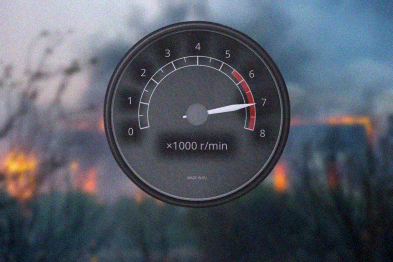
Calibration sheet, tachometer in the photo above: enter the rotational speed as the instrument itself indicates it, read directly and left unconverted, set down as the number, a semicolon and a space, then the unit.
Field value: 7000; rpm
